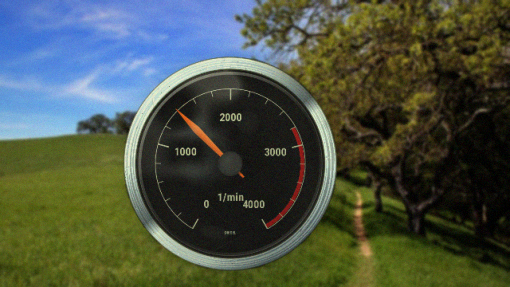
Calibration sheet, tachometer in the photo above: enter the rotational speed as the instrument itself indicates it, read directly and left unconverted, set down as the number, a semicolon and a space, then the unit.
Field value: 1400; rpm
